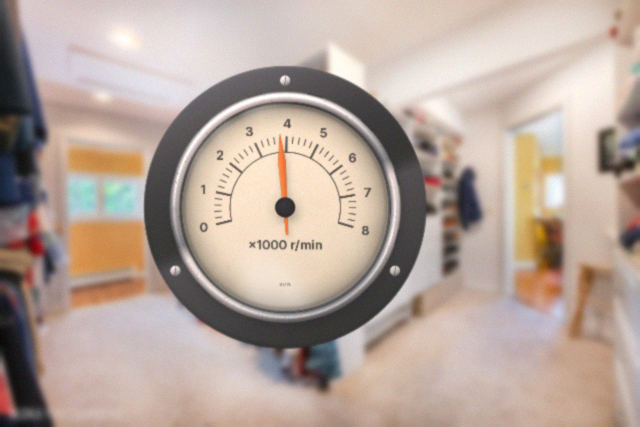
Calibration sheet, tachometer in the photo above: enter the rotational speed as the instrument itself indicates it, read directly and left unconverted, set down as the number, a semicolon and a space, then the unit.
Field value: 3800; rpm
